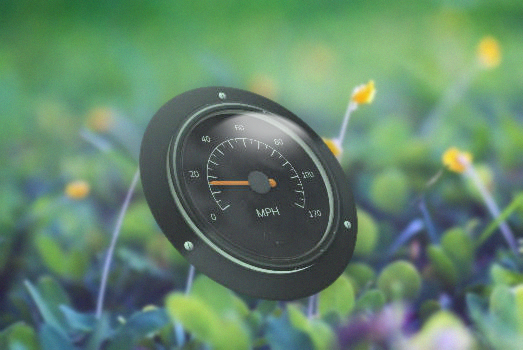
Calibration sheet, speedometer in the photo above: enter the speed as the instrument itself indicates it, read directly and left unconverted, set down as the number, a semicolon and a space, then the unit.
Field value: 15; mph
